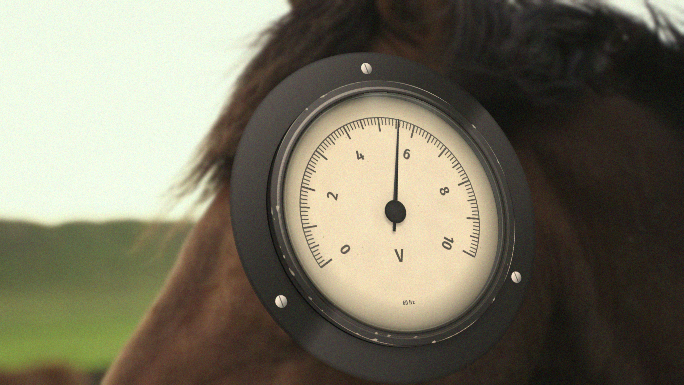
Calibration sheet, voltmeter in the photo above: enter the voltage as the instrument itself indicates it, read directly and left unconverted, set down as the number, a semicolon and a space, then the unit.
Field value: 5.5; V
